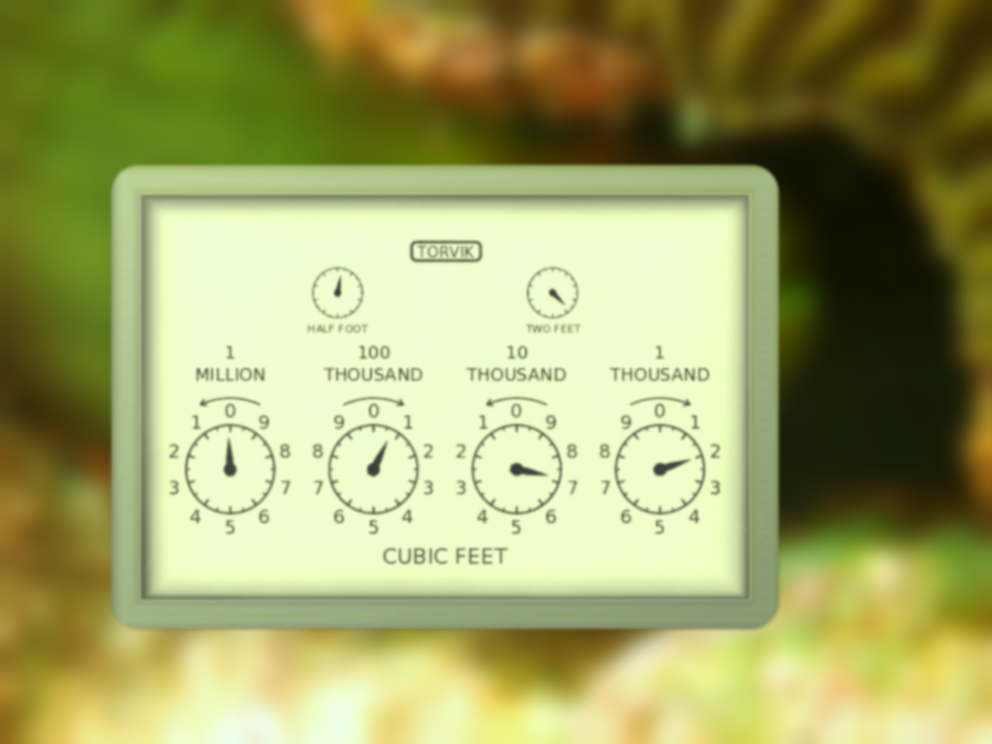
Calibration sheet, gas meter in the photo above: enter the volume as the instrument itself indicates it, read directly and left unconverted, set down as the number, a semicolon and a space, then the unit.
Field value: 7200; ft³
